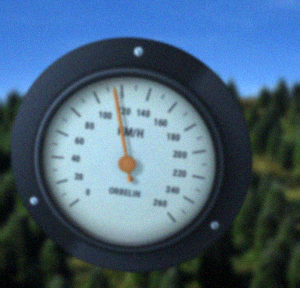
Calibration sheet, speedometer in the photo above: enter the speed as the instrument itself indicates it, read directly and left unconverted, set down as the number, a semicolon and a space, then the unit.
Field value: 115; km/h
